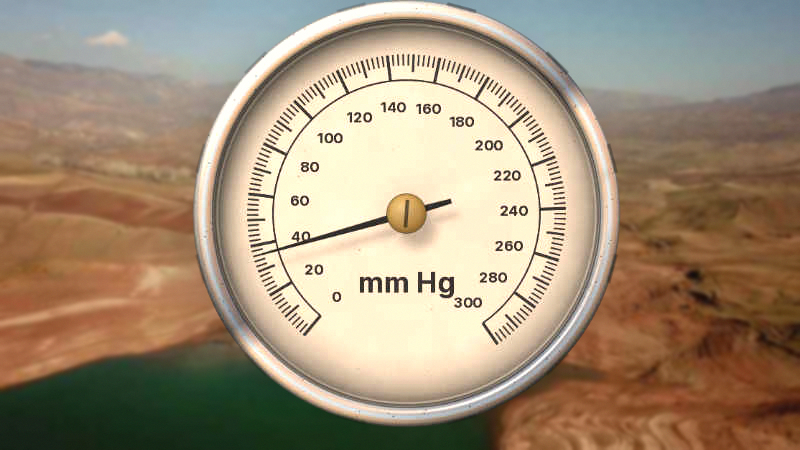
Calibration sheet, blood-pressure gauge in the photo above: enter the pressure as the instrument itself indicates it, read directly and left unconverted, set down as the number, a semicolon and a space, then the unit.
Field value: 36; mmHg
